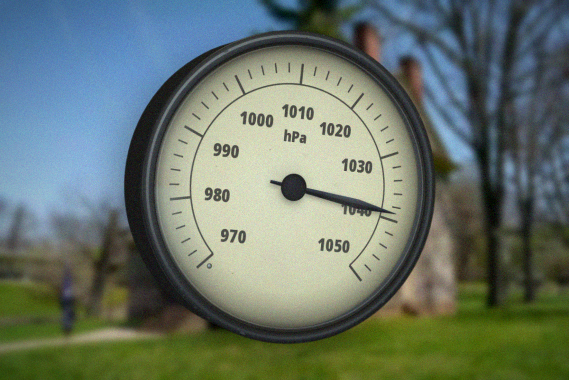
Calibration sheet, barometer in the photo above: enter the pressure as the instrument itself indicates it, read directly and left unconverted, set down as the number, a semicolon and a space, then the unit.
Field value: 1039; hPa
